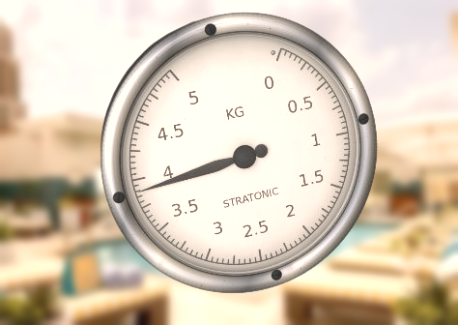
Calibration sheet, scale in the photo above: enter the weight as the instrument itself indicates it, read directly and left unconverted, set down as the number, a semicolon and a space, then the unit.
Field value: 3.9; kg
